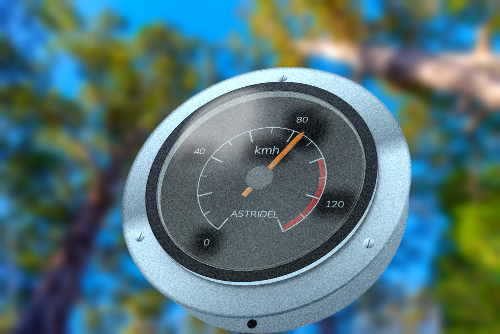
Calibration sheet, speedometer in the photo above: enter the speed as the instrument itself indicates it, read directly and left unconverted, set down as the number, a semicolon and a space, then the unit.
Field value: 85; km/h
